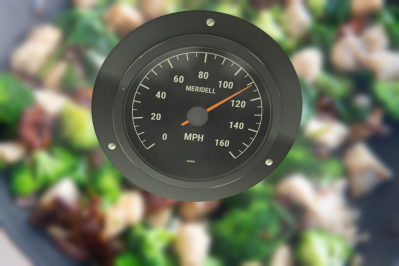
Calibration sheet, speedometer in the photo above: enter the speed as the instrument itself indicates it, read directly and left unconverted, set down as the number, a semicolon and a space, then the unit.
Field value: 110; mph
